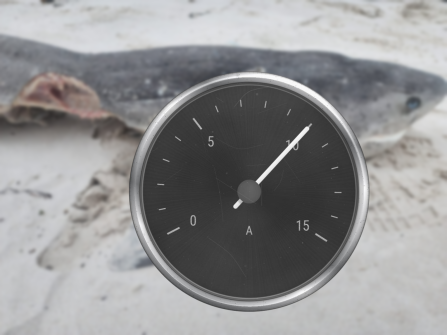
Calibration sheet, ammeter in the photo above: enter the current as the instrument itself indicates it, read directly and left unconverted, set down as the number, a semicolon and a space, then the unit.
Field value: 10; A
